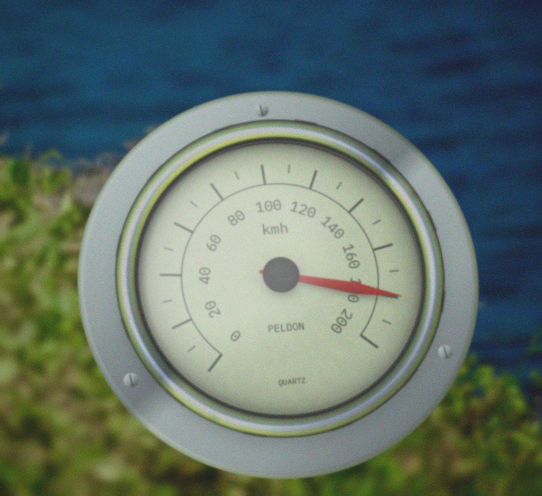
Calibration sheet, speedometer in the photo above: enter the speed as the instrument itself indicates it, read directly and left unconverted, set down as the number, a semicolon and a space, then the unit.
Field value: 180; km/h
